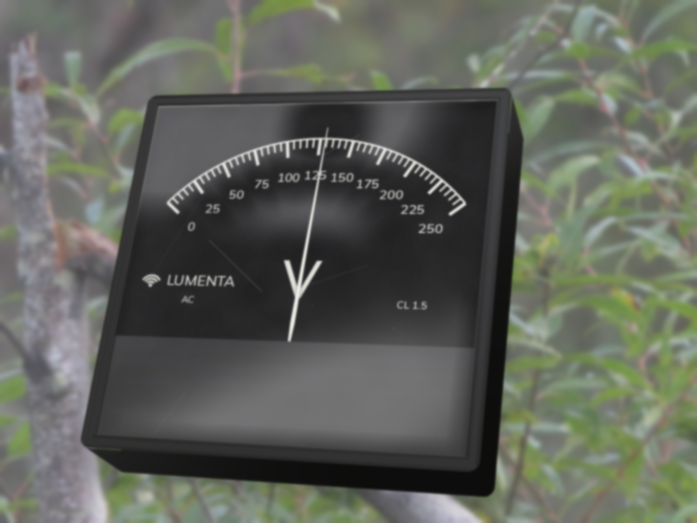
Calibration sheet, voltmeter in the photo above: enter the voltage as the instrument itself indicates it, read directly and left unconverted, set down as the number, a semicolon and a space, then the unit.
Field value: 130; V
